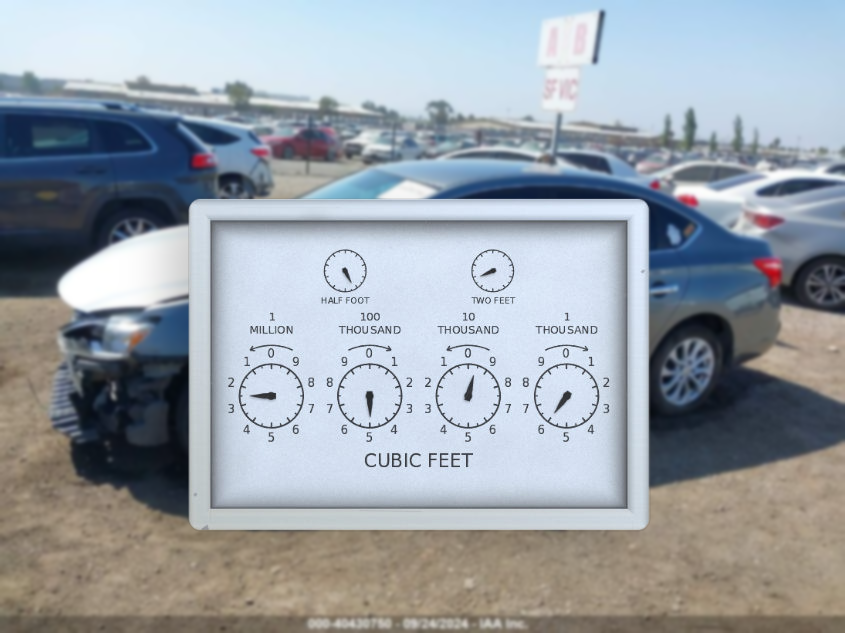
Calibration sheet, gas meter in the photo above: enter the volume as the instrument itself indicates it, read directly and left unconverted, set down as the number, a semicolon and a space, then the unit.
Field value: 249600; ft³
